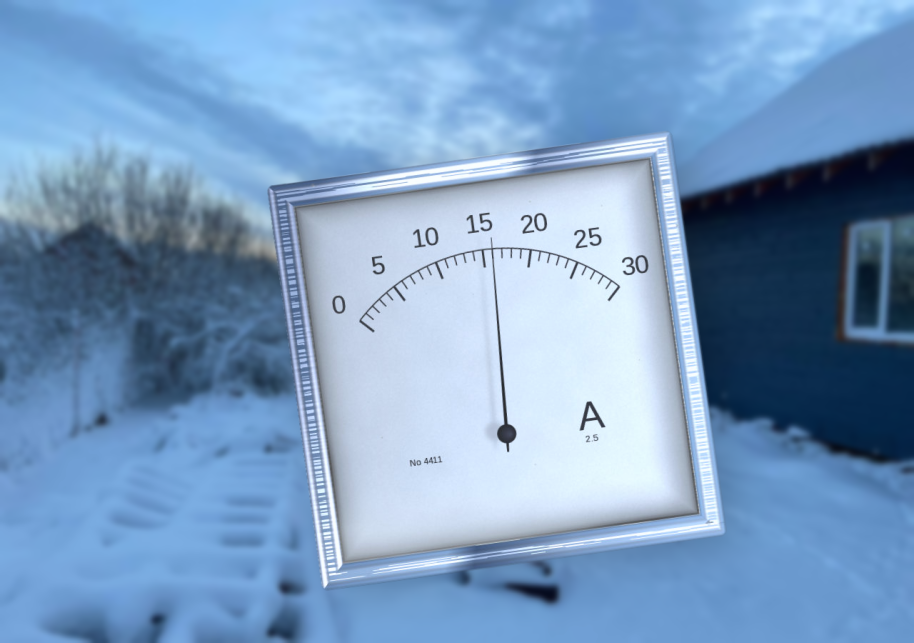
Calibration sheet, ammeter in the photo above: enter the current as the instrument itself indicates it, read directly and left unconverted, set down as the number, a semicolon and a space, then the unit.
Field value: 16; A
